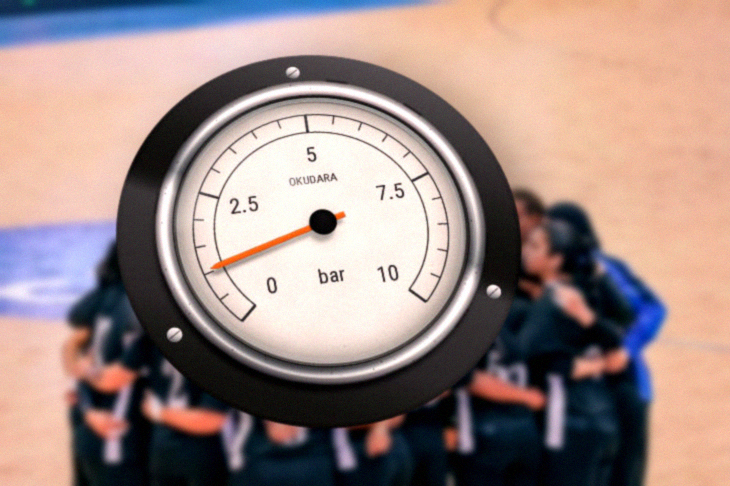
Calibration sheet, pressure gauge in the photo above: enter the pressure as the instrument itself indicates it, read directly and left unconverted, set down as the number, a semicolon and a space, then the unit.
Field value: 1; bar
